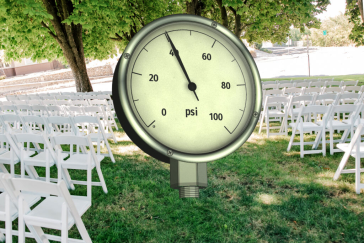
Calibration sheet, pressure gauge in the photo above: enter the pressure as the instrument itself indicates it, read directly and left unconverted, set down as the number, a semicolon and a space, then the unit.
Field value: 40; psi
